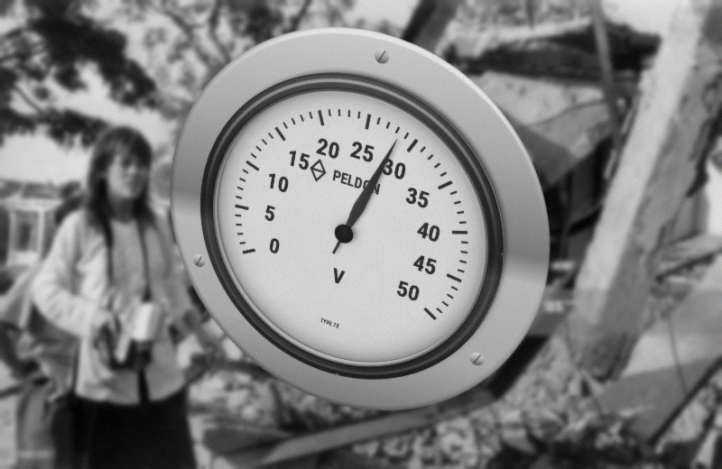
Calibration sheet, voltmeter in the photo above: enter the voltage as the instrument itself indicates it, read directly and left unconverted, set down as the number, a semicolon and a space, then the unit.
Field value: 28.5; V
